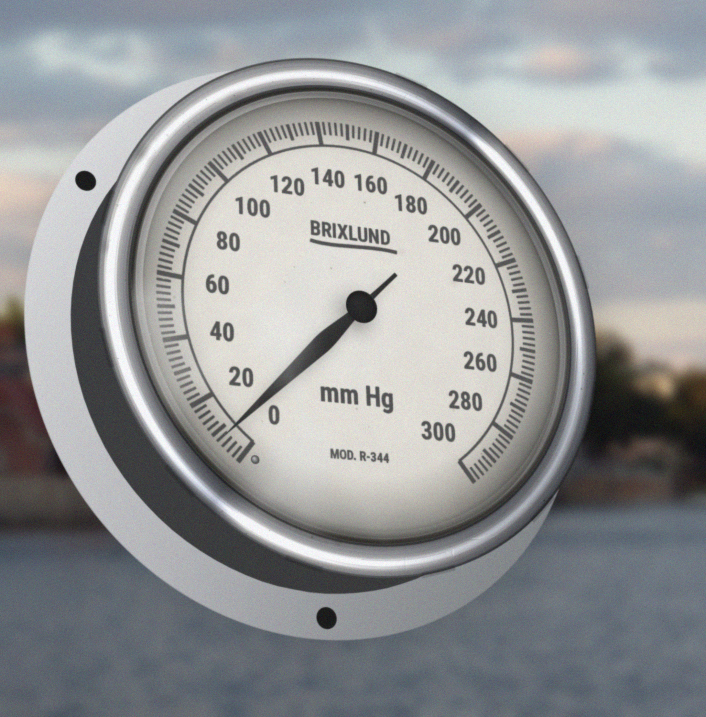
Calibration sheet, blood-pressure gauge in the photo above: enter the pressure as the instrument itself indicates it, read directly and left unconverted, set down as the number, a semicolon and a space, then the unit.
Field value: 8; mmHg
